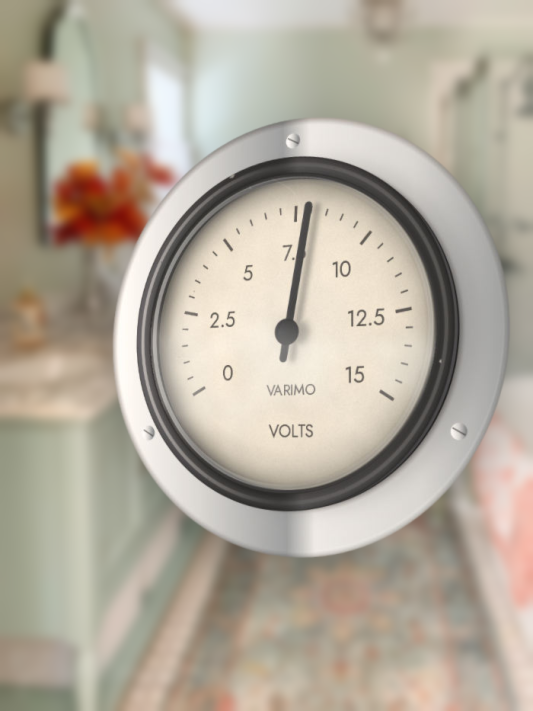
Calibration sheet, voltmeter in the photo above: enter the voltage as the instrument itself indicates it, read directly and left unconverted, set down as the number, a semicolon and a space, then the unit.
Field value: 8; V
